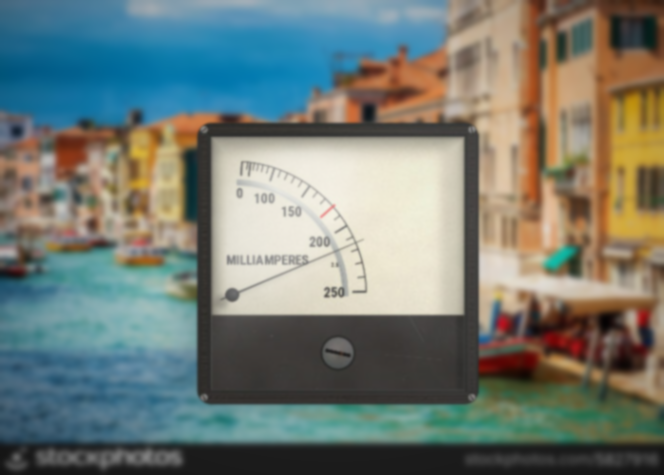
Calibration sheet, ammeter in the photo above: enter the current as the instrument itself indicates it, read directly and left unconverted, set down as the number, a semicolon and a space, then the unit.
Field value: 215; mA
